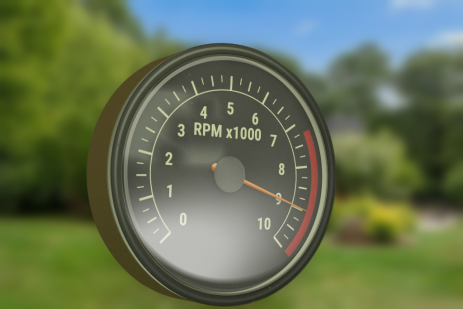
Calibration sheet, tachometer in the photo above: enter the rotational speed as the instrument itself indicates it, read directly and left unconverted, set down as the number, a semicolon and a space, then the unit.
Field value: 9000; rpm
